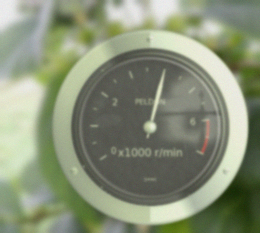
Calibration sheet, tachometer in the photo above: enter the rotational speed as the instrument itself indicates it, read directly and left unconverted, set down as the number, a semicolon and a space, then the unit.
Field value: 4000; rpm
